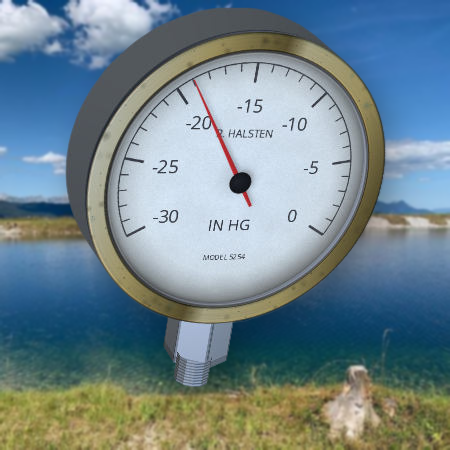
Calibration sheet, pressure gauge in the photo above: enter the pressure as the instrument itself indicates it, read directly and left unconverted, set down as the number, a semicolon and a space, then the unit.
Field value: -19; inHg
